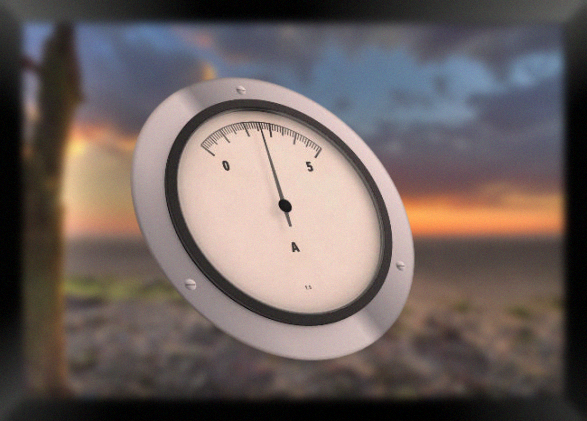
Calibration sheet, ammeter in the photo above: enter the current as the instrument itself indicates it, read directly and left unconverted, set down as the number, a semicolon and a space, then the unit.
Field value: 2.5; A
